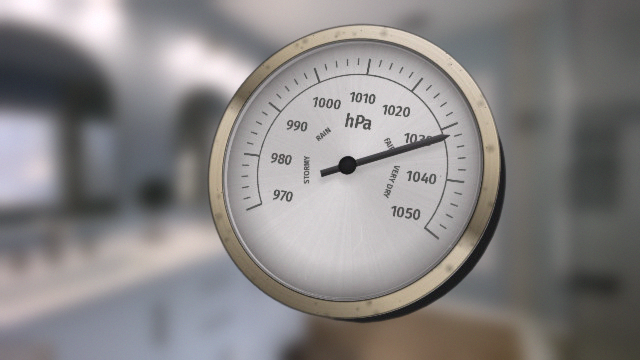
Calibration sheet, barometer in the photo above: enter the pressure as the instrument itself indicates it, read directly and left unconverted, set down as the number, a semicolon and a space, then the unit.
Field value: 1032; hPa
